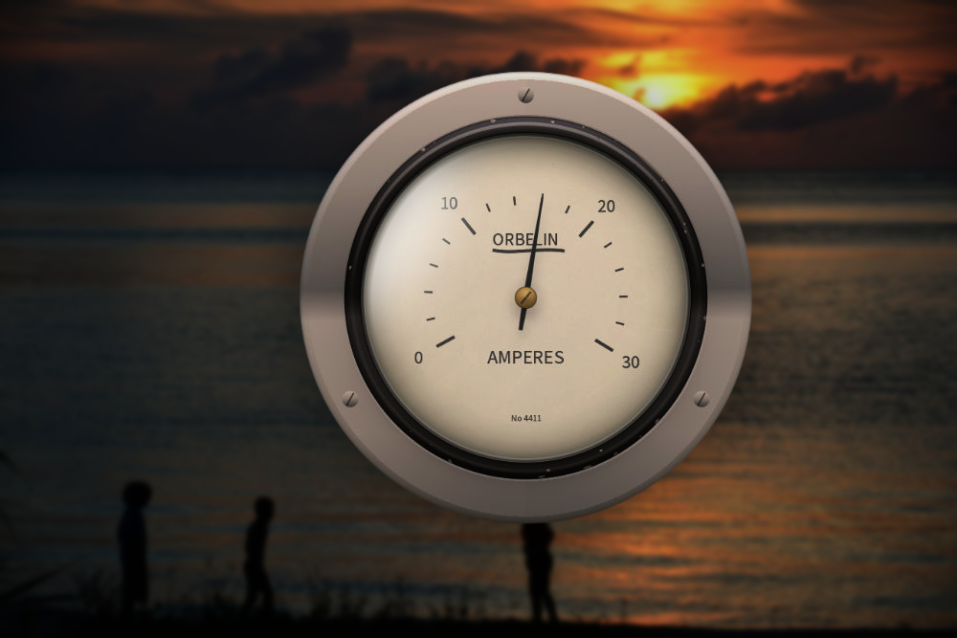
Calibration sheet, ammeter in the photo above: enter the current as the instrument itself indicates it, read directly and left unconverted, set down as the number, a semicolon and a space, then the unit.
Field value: 16; A
